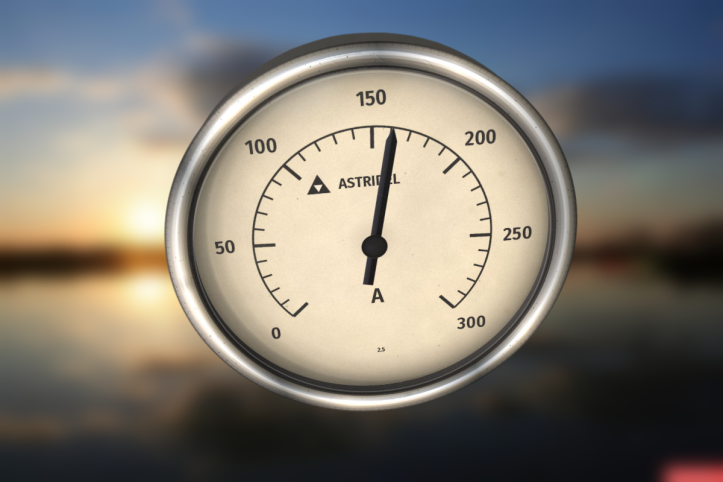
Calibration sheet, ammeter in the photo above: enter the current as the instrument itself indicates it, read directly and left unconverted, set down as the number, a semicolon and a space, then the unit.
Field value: 160; A
